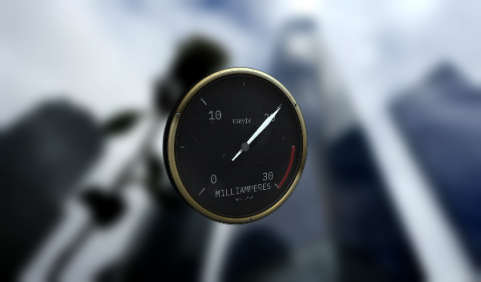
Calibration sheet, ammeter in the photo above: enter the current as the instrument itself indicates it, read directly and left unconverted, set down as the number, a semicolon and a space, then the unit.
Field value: 20; mA
